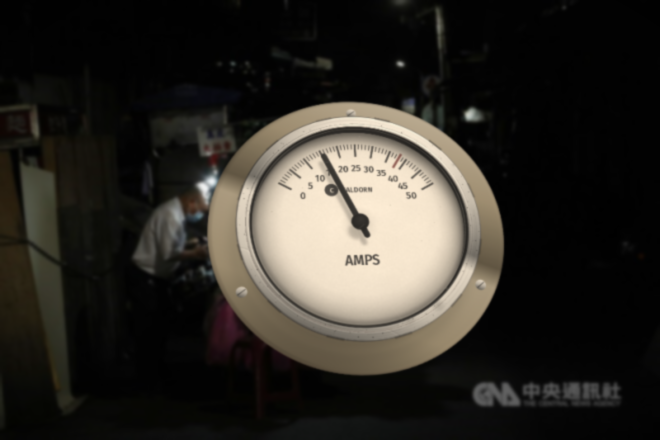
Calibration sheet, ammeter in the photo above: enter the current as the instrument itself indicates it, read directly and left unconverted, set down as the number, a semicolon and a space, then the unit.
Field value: 15; A
